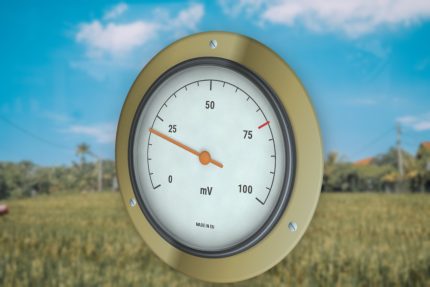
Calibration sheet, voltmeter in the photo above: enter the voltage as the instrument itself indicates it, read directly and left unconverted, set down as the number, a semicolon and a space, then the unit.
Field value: 20; mV
